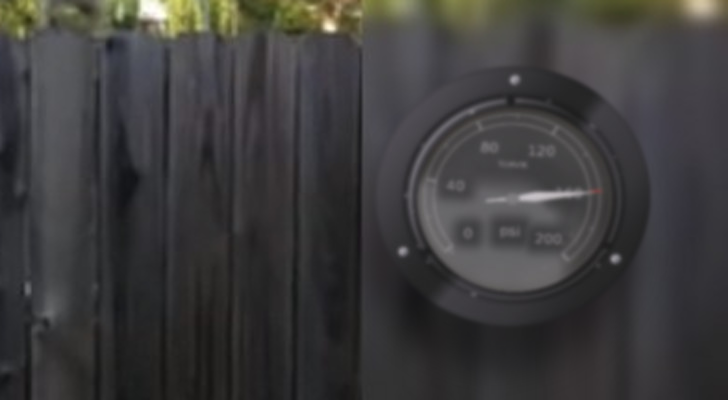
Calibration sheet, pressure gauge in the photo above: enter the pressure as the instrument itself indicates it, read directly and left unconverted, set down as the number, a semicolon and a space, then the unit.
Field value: 160; psi
